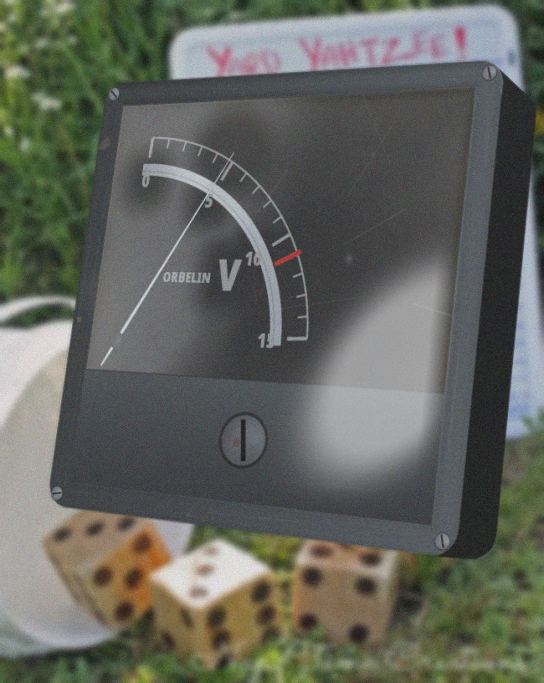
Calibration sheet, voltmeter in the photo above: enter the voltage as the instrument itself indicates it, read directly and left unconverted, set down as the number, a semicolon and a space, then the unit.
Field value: 5; V
